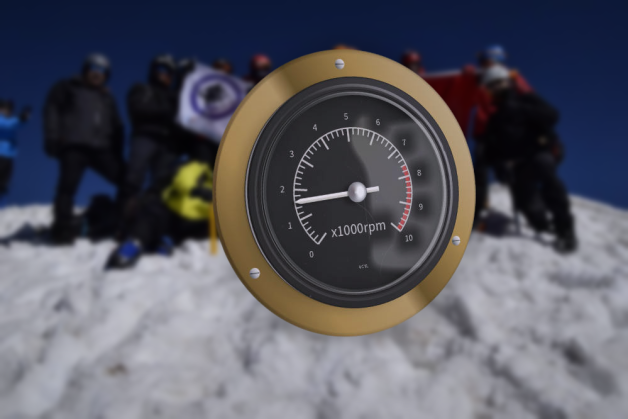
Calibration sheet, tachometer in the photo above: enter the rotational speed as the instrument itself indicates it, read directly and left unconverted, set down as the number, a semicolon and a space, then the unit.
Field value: 1600; rpm
